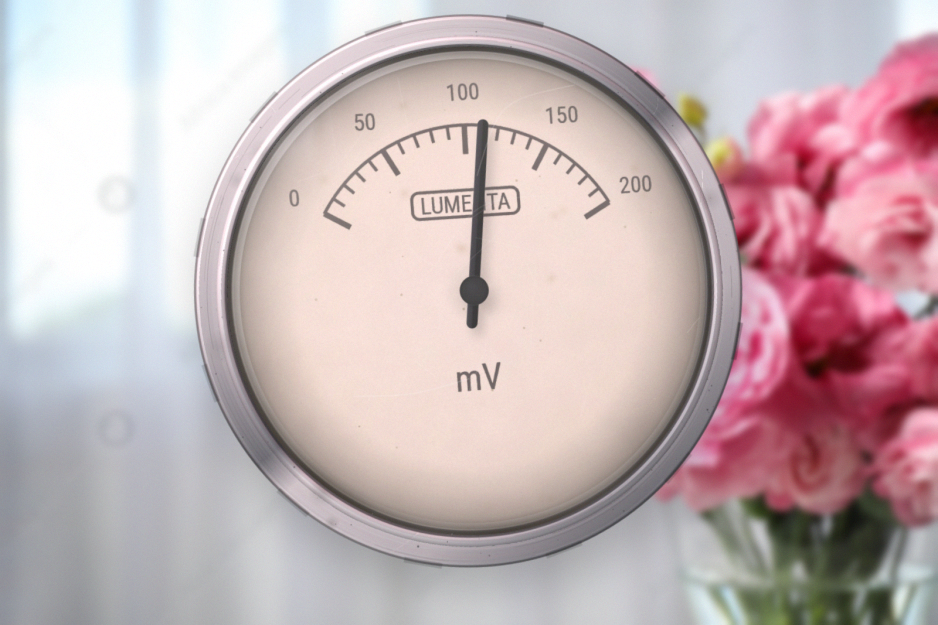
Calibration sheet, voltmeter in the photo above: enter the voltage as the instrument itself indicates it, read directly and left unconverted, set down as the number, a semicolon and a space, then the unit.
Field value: 110; mV
